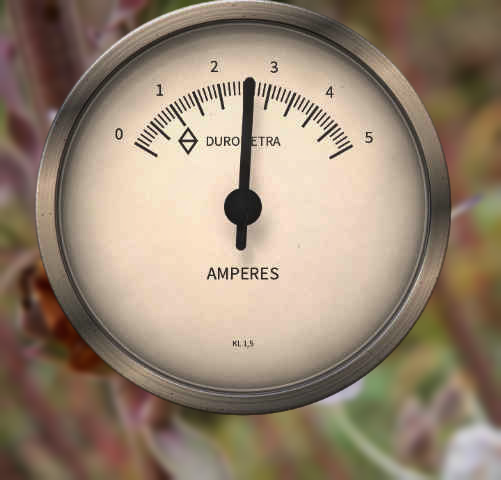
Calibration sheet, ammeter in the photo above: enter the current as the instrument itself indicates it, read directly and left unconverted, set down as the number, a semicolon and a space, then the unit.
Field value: 2.6; A
